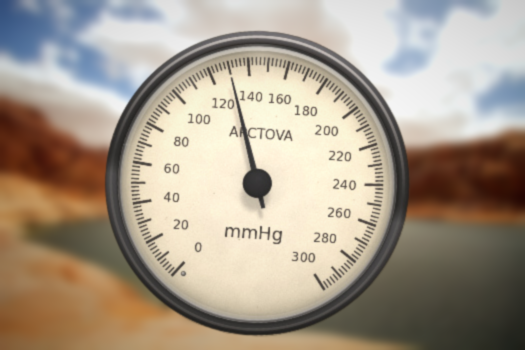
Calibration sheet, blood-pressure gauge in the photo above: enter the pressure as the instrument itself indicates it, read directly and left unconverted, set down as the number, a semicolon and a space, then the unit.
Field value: 130; mmHg
